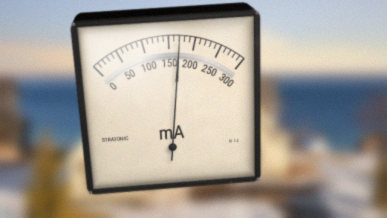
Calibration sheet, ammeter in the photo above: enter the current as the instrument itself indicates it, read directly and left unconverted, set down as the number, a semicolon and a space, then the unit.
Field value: 170; mA
